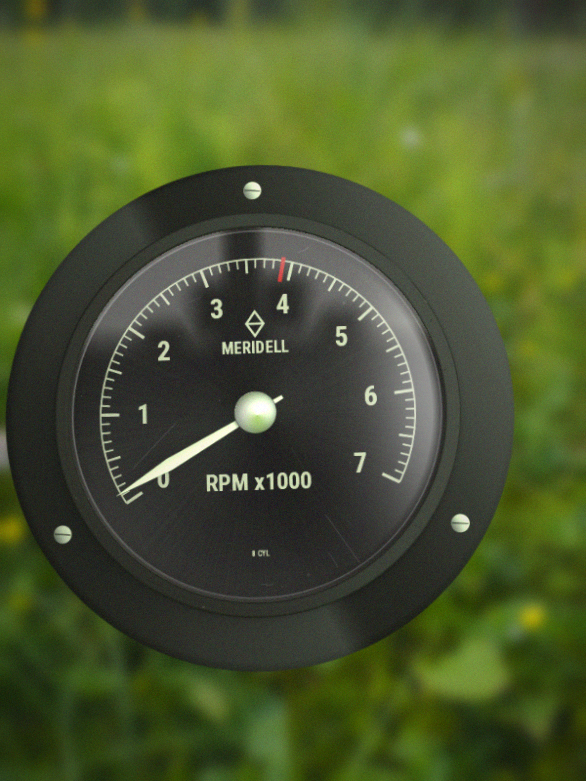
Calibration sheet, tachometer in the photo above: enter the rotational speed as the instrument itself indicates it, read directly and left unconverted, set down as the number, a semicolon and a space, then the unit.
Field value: 100; rpm
